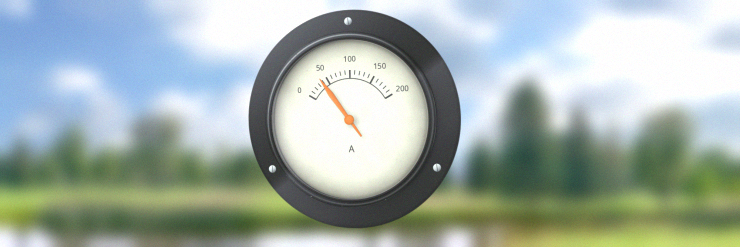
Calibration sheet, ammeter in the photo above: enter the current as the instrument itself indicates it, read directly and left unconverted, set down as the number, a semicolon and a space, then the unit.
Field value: 40; A
